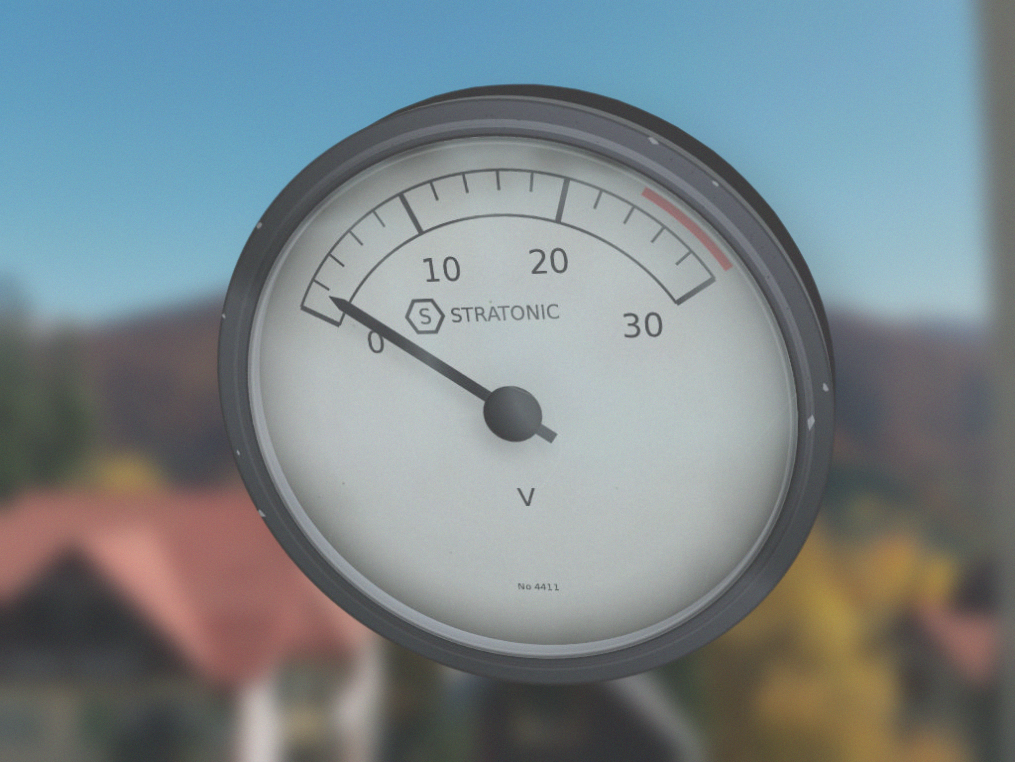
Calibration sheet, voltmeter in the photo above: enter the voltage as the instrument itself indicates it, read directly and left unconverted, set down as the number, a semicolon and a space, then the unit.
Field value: 2; V
